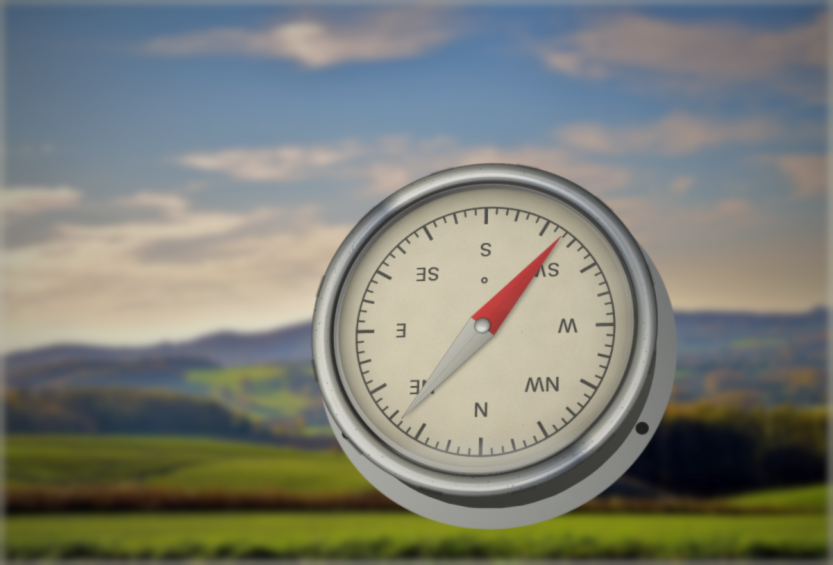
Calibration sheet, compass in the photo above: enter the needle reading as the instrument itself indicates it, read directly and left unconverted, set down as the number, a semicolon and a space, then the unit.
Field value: 220; °
